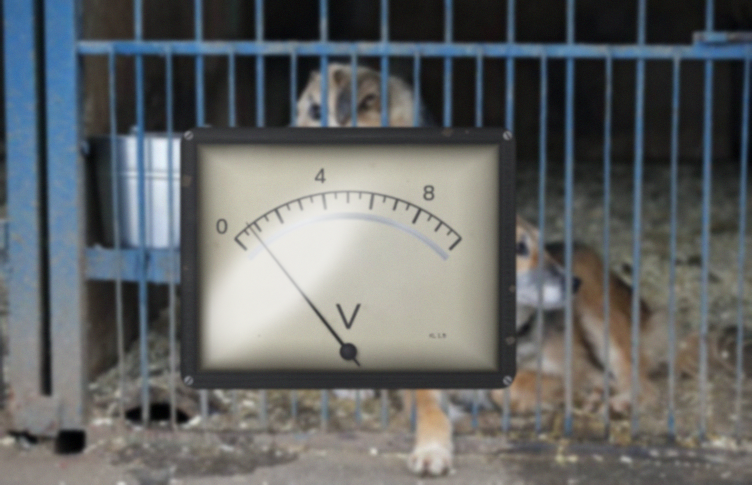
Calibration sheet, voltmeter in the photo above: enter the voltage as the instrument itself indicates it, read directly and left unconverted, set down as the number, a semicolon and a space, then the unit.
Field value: 0.75; V
